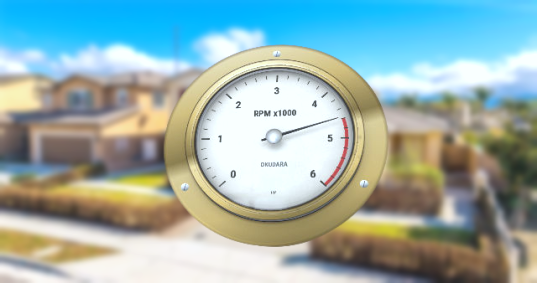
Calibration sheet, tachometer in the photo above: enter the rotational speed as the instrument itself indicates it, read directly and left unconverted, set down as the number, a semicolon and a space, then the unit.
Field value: 4600; rpm
